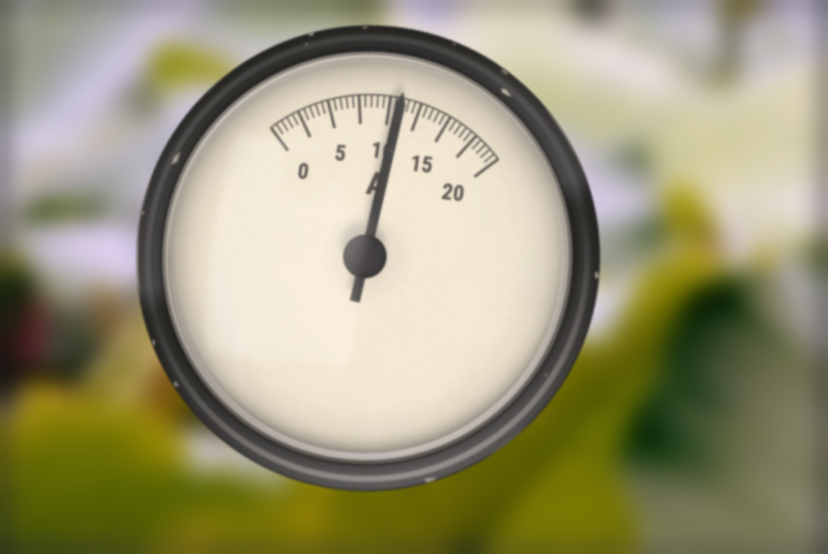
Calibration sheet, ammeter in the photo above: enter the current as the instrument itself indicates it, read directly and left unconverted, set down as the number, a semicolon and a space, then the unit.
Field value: 11; A
